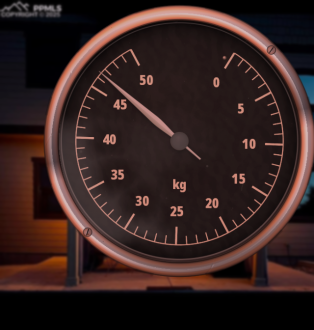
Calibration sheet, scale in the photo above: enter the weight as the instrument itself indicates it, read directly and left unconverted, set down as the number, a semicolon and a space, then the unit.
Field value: 46.5; kg
